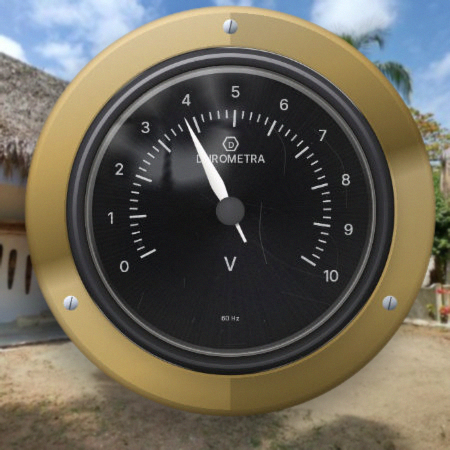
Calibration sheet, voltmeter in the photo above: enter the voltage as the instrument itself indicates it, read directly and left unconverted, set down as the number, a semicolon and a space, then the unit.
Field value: 3.8; V
